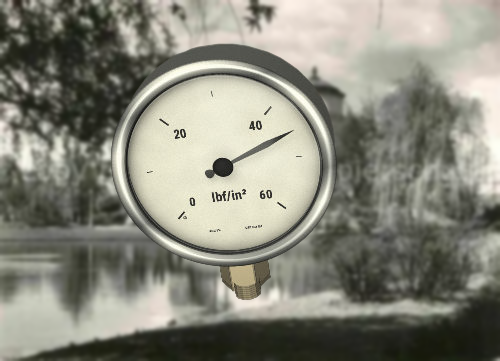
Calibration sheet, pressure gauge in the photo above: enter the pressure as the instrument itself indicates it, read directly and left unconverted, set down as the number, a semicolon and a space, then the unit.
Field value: 45; psi
